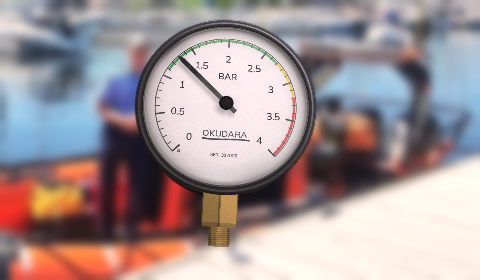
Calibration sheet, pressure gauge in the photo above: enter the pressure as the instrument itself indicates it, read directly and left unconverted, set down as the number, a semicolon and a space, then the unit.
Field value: 1.3; bar
